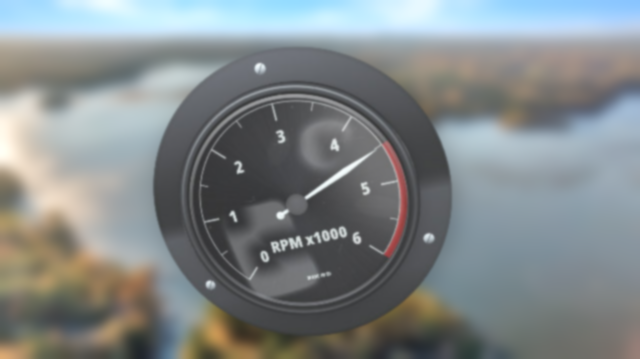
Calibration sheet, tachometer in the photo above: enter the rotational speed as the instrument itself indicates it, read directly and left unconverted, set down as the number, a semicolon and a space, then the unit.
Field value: 4500; rpm
